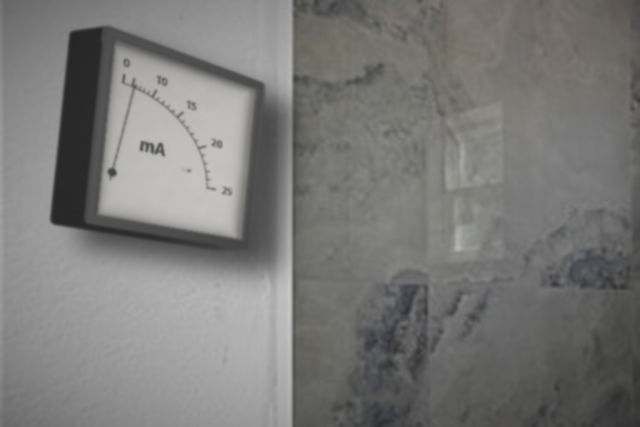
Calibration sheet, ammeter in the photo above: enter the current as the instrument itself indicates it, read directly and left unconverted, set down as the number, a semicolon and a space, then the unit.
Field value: 5; mA
